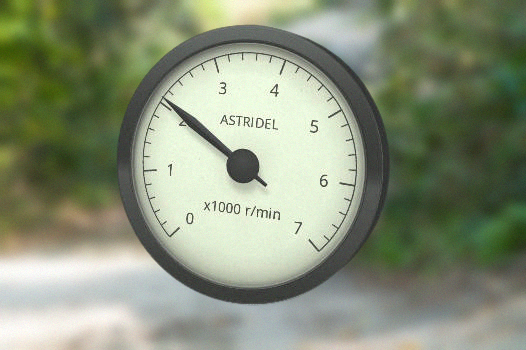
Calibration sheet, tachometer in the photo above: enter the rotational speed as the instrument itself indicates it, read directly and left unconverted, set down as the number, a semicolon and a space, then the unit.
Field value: 2100; rpm
